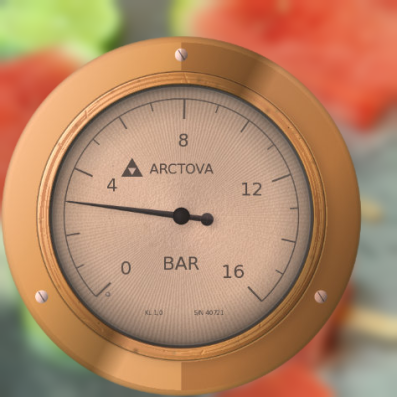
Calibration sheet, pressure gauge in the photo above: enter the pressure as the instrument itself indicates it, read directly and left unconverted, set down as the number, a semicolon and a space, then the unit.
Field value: 3; bar
